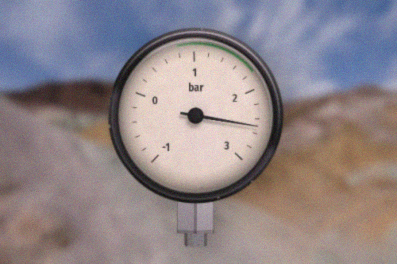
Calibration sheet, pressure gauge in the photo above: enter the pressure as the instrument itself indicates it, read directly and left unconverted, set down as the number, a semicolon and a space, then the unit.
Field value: 2.5; bar
